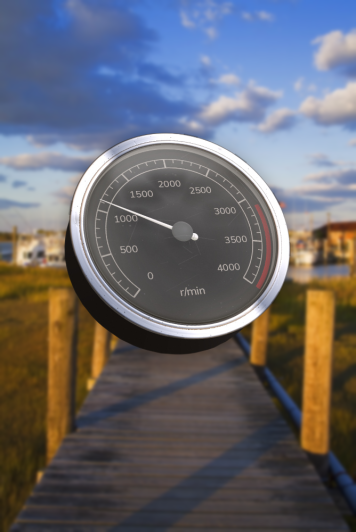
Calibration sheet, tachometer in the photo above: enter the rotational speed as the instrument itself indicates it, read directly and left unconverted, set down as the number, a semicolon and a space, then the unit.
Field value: 1100; rpm
